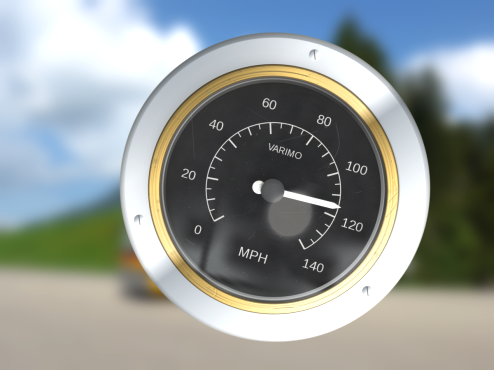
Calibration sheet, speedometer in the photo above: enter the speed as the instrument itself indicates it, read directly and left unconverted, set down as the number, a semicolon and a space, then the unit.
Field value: 115; mph
